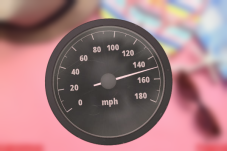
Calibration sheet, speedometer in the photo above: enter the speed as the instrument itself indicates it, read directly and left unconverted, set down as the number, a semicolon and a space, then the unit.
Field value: 150; mph
